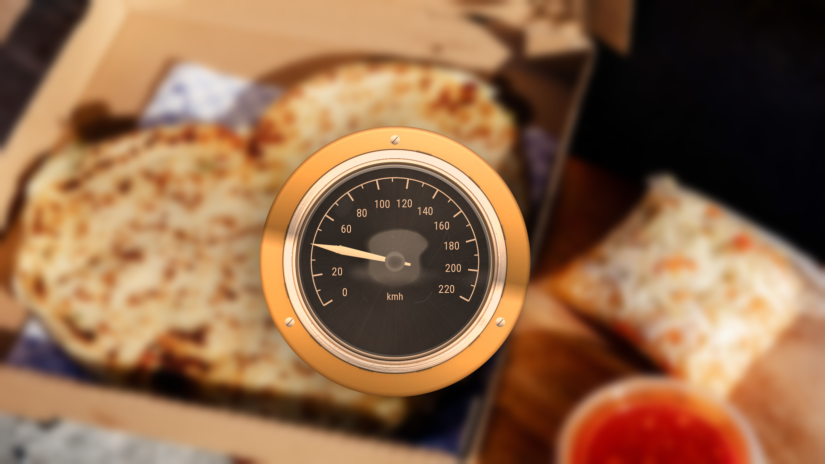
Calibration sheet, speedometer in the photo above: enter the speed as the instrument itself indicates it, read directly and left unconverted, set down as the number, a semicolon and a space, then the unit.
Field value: 40; km/h
